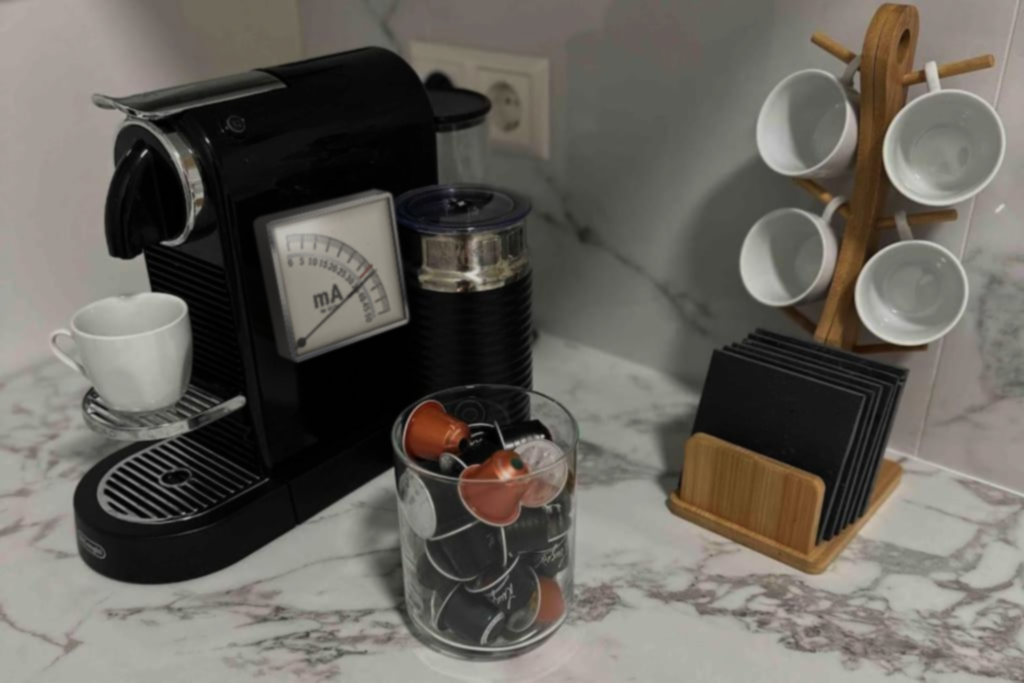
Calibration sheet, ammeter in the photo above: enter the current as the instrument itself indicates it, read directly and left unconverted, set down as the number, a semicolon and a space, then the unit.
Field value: 35; mA
